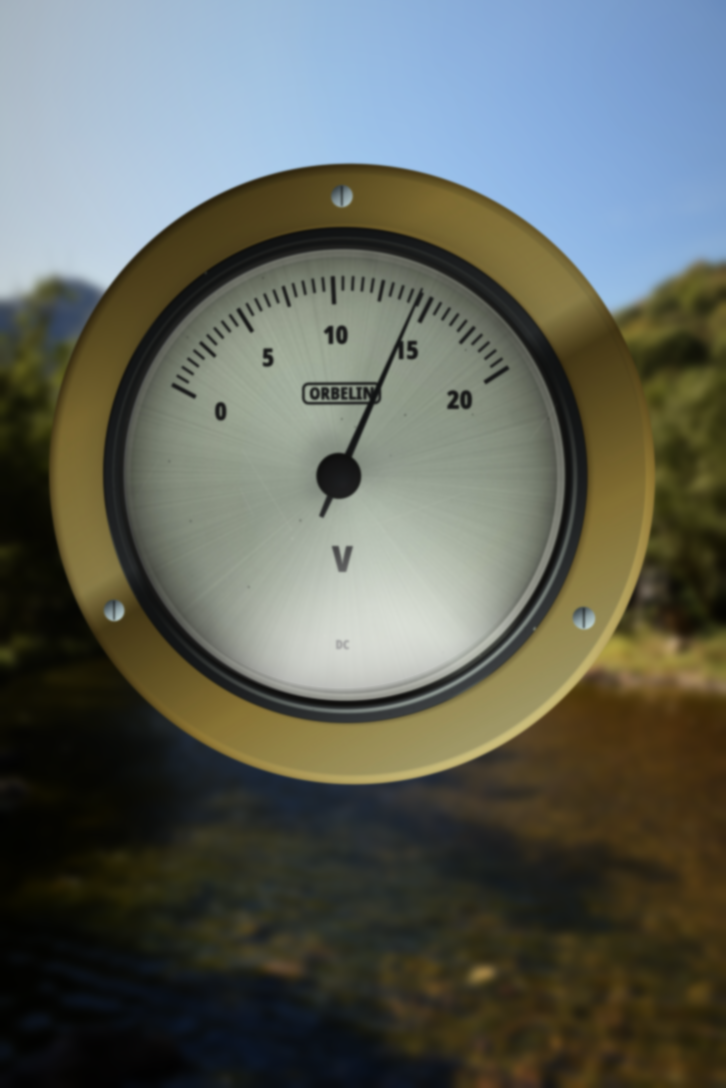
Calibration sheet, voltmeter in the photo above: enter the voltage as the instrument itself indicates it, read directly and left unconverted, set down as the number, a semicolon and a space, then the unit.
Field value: 14.5; V
